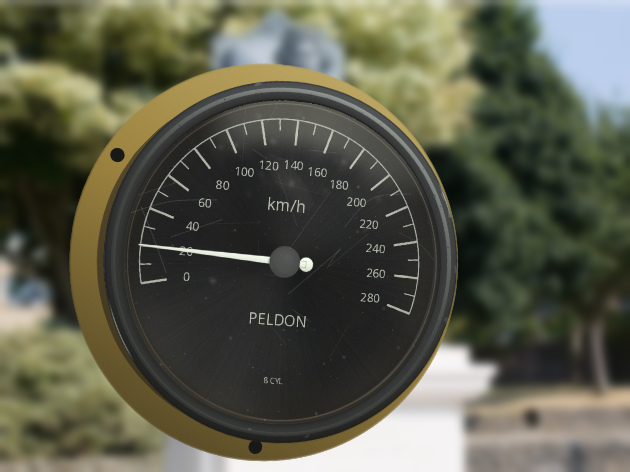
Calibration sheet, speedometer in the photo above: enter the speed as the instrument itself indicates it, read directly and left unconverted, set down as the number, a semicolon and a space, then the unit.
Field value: 20; km/h
